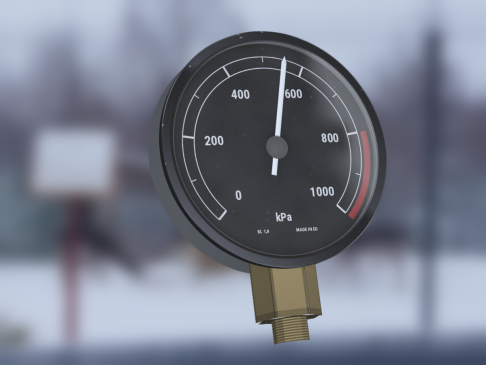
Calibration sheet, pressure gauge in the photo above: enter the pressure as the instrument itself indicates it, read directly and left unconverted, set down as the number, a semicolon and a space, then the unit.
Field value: 550; kPa
